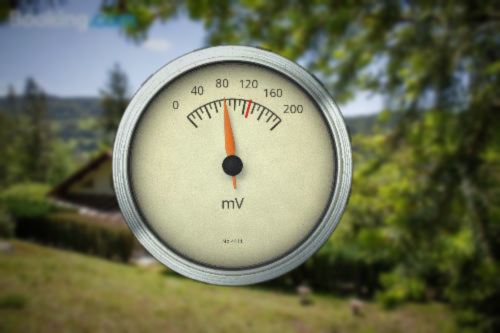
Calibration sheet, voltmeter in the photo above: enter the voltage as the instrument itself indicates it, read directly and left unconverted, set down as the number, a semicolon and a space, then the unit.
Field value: 80; mV
